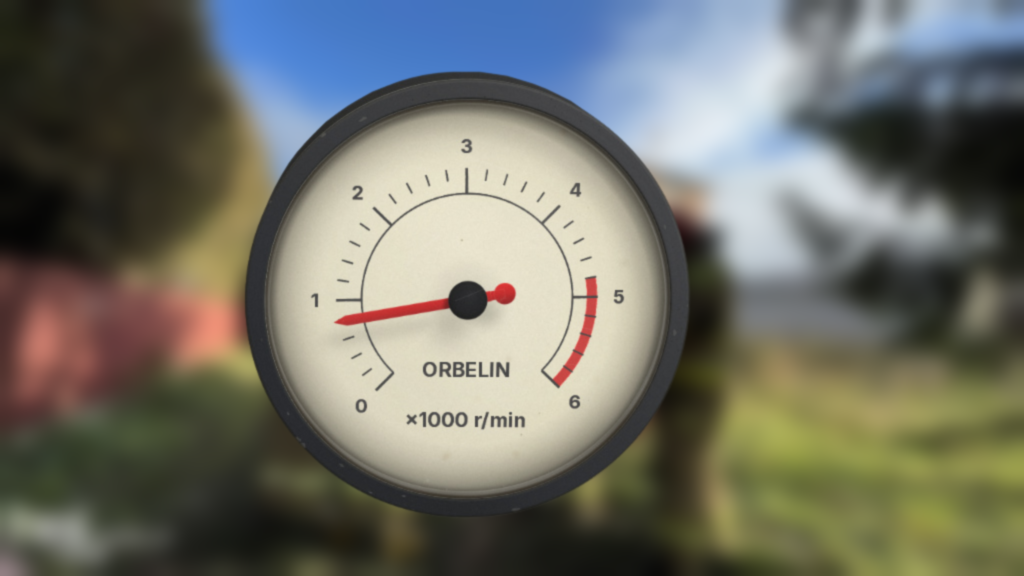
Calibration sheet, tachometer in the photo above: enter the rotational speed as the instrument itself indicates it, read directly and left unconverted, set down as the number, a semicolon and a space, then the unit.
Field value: 800; rpm
